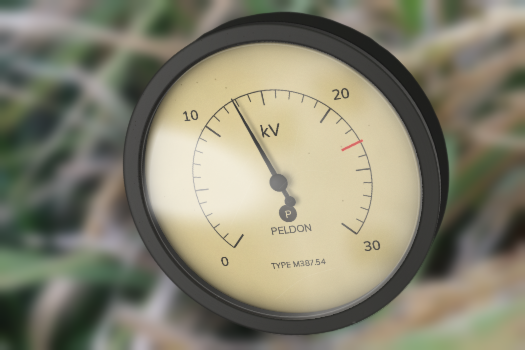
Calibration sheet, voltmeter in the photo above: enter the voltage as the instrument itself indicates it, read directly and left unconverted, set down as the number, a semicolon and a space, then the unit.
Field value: 13; kV
